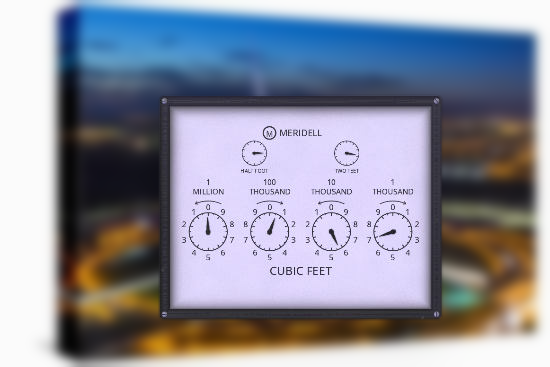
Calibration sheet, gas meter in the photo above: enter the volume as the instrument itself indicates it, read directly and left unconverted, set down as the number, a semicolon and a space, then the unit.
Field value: 5700; ft³
